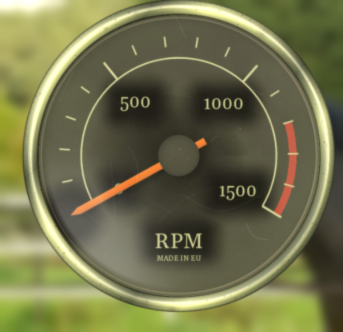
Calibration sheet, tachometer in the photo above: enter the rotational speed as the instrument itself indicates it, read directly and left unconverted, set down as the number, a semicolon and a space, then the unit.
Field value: 0; rpm
